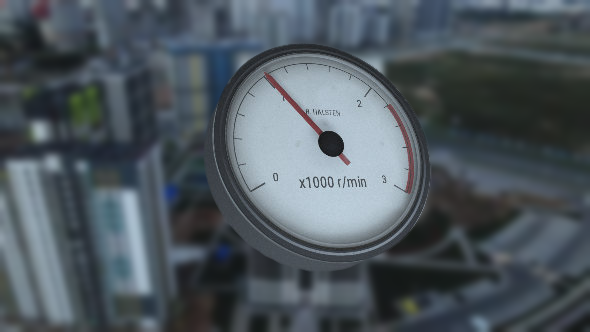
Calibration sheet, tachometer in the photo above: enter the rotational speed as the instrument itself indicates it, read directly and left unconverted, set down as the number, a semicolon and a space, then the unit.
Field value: 1000; rpm
